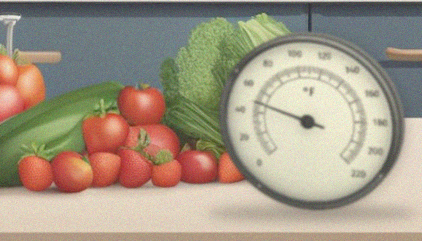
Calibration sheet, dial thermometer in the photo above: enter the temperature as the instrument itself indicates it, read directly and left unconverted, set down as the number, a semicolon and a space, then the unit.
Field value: 50; °F
